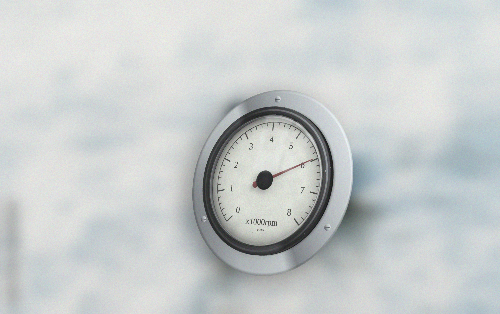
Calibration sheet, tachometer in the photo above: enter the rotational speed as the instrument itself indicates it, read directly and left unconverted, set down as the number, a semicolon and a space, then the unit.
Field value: 6000; rpm
